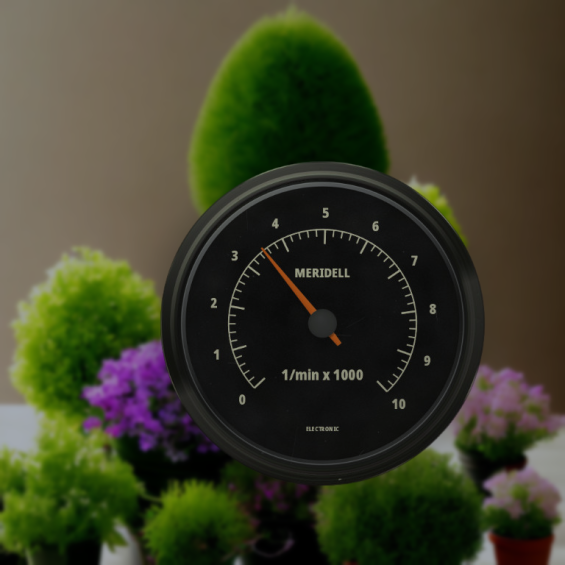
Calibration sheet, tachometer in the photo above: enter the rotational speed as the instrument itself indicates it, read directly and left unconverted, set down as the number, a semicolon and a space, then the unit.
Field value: 3500; rpm
